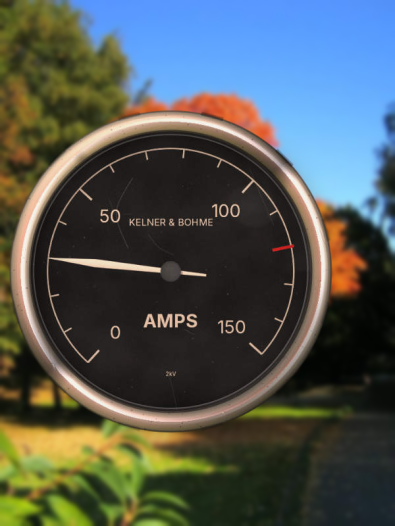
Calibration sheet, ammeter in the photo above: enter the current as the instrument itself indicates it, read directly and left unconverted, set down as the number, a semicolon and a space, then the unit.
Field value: 30; A
